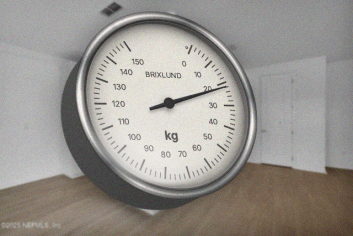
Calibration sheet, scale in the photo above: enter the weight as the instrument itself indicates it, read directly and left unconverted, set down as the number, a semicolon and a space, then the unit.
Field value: 22; kg
